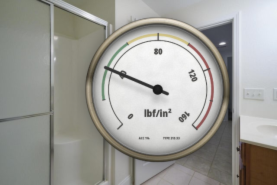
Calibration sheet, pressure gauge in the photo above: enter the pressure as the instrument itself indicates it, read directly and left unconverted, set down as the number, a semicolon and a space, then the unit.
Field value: 40; psi
